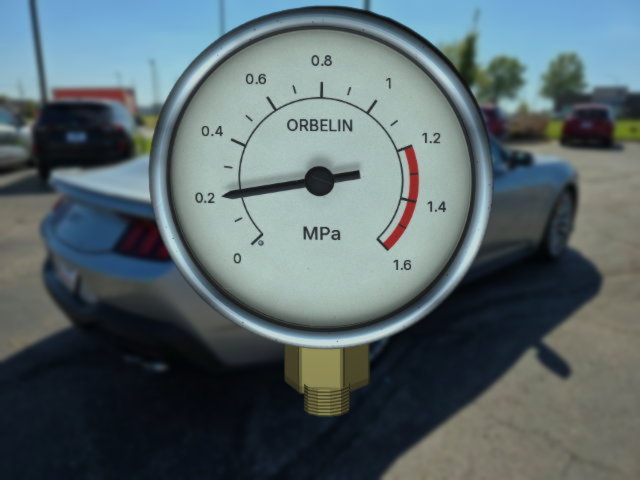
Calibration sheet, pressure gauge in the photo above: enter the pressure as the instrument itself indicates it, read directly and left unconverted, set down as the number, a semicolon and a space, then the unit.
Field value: 0.2; MPa
